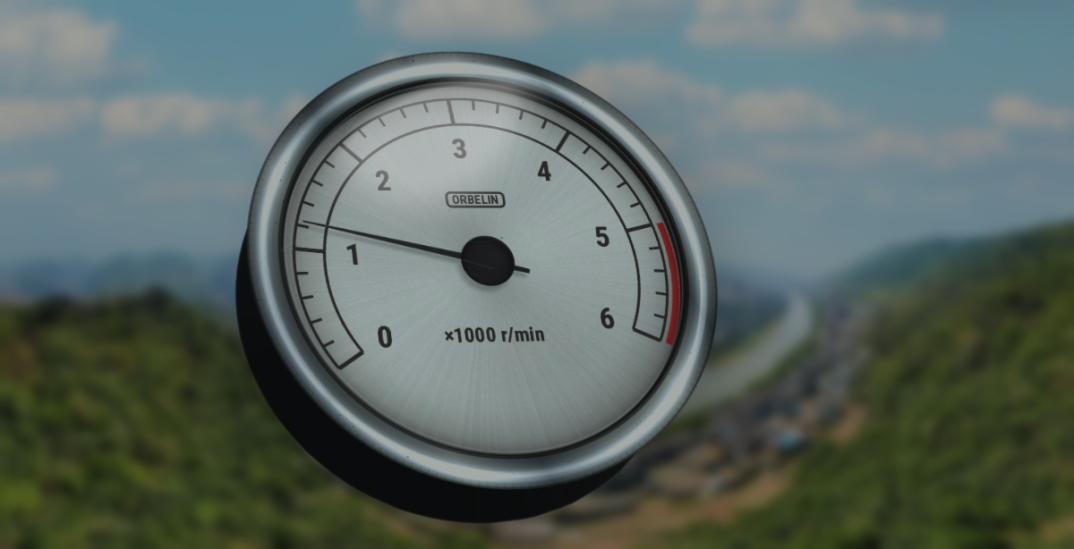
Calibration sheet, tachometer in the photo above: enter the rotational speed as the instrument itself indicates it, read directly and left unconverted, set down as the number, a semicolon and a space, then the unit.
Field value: 1200; rpm
